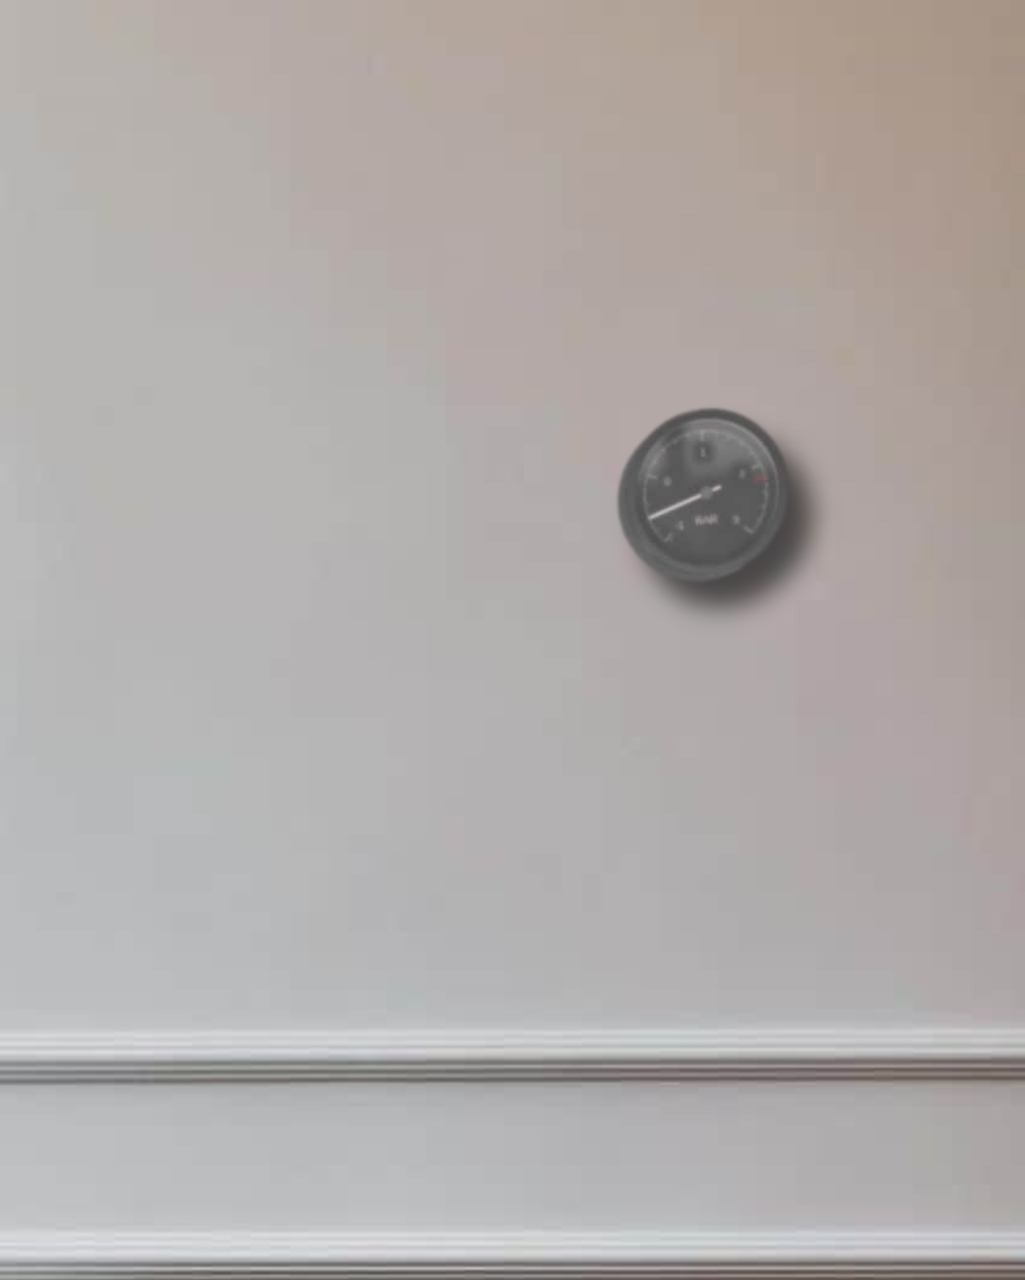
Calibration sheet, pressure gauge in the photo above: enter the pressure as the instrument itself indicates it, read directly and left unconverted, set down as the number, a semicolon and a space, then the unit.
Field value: -0.6; bar
